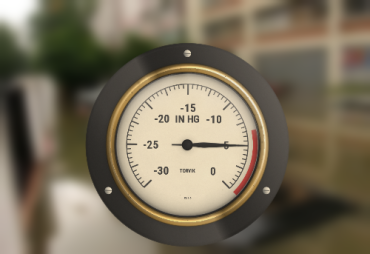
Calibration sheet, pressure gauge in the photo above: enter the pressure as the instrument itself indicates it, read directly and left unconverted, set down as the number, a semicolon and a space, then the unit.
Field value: -5; inHg
